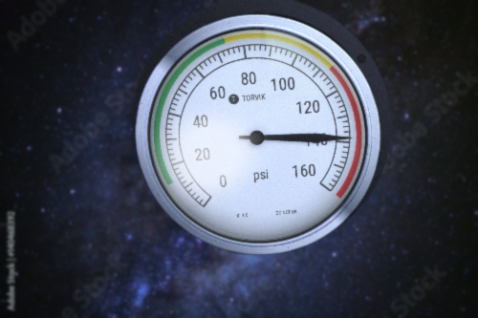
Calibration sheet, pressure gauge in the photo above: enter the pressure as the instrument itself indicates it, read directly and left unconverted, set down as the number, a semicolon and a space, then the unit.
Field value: 138; psi
